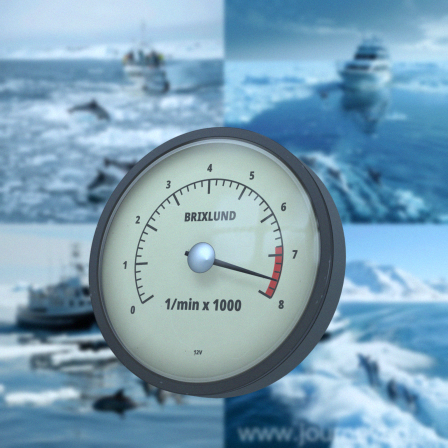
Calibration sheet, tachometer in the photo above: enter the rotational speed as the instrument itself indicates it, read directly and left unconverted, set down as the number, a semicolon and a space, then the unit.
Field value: 7600; rpm
